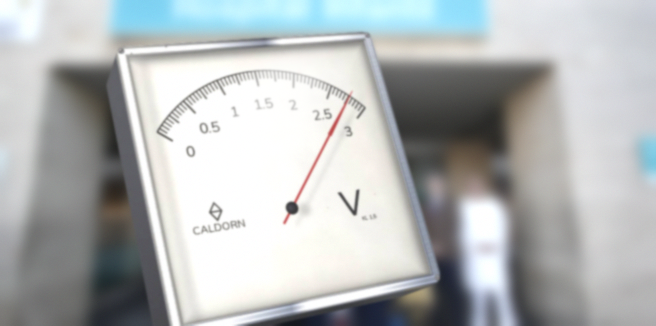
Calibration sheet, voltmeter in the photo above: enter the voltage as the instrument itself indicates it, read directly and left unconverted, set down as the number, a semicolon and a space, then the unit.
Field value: 2.75; V
